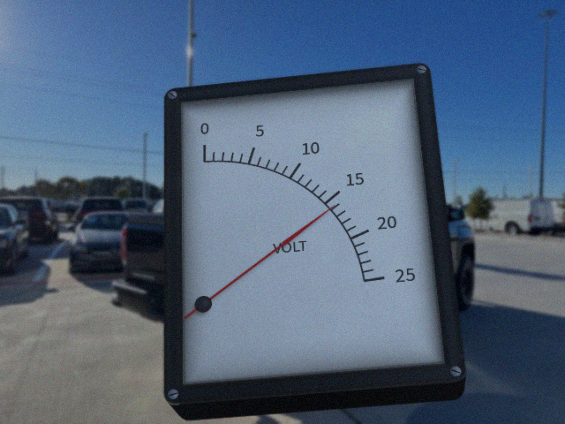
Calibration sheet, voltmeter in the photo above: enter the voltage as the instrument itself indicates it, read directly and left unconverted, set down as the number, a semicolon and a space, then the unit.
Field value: 16; V
